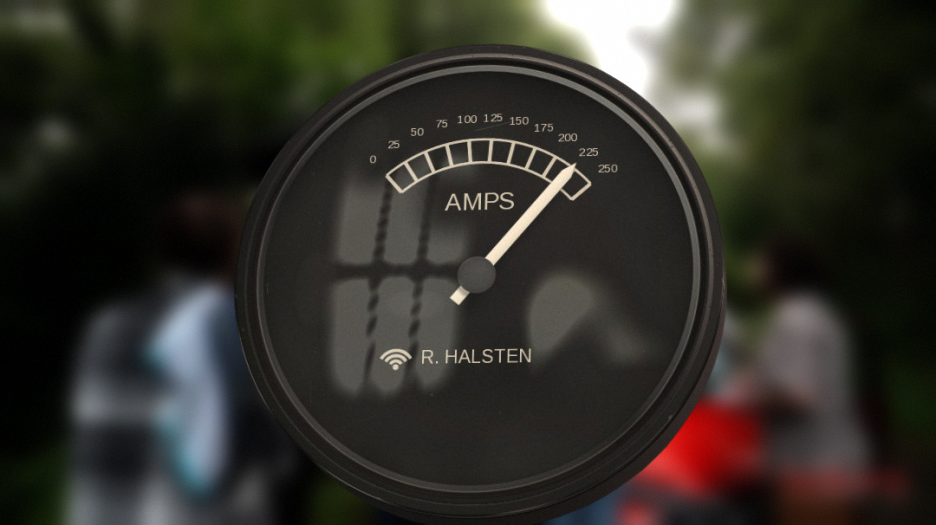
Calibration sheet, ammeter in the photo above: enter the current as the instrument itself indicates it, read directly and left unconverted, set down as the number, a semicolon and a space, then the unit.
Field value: 225; A
